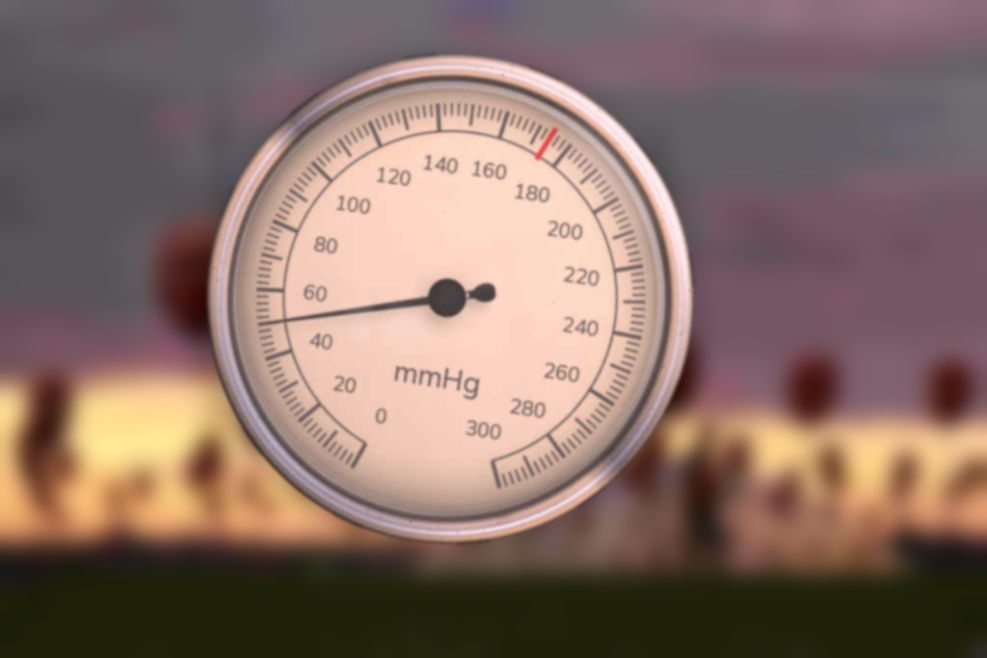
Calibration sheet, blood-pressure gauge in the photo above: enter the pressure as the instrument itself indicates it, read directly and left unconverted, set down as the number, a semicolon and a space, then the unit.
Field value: 50; mmHg
